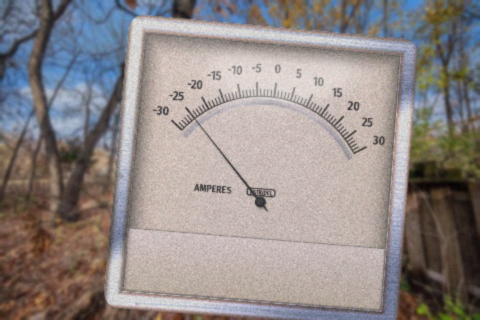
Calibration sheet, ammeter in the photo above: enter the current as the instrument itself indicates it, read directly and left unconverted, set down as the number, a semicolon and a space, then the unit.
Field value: -25; A
